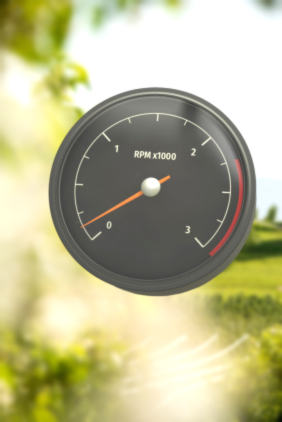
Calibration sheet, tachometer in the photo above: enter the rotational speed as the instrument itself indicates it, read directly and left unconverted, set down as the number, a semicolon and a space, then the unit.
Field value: 125; rpm
